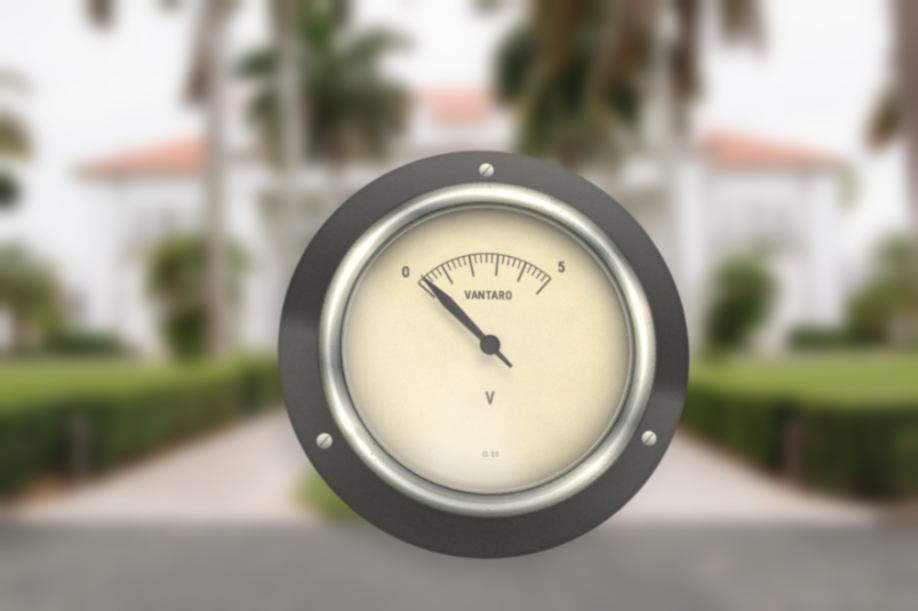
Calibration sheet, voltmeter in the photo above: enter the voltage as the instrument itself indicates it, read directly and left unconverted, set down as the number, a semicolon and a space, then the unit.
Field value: 0.2; V
